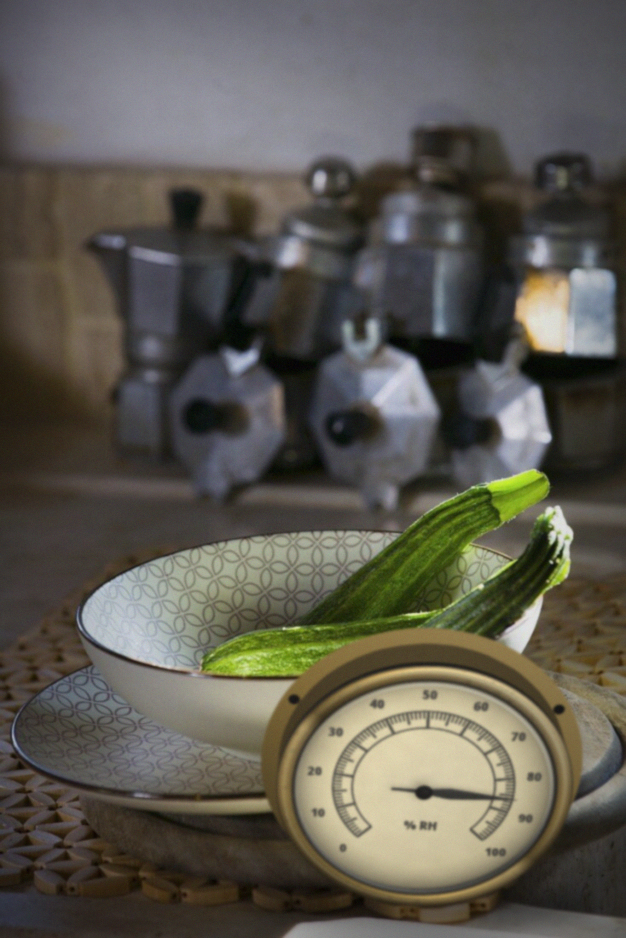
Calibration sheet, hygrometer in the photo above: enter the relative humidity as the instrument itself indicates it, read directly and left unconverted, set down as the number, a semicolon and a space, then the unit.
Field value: 85; %
